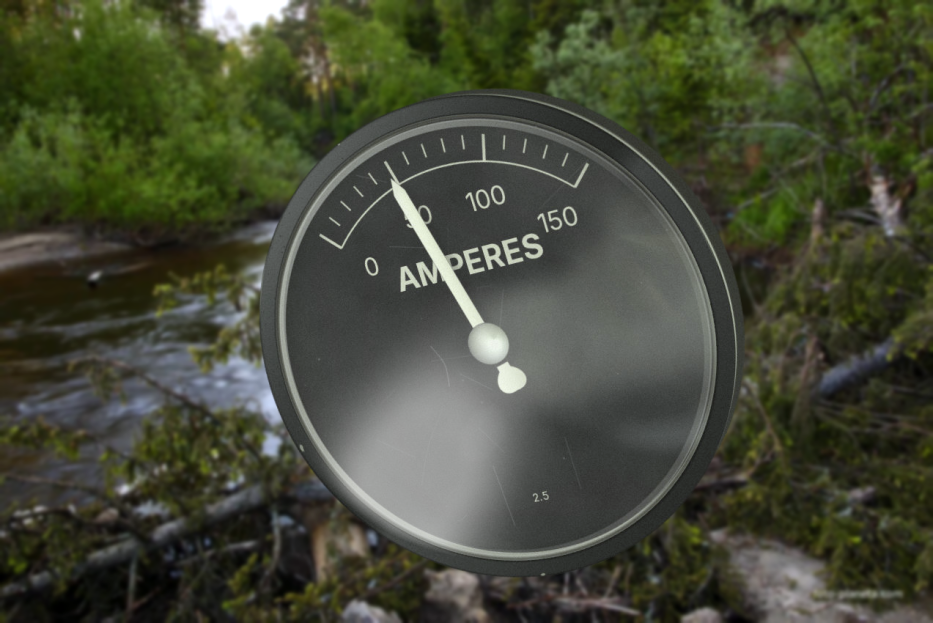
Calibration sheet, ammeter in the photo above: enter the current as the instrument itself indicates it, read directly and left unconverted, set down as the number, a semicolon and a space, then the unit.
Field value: 50; A
